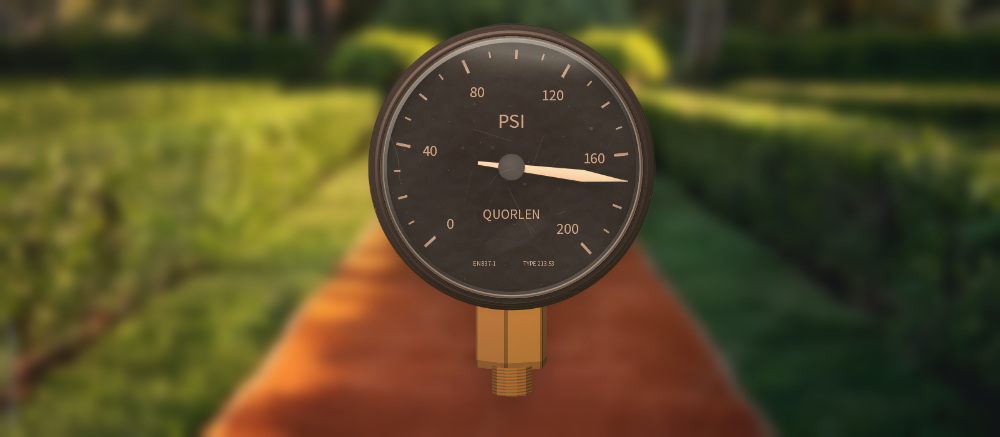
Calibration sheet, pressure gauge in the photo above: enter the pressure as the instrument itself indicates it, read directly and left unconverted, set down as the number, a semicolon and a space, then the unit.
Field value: 170; psi
